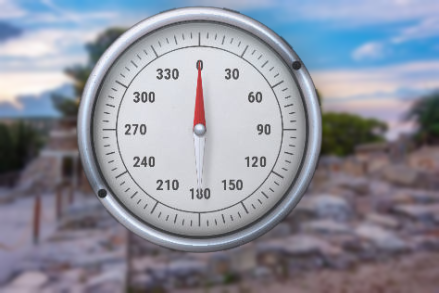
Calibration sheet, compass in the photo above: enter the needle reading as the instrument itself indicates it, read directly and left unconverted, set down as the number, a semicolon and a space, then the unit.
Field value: 0; °
